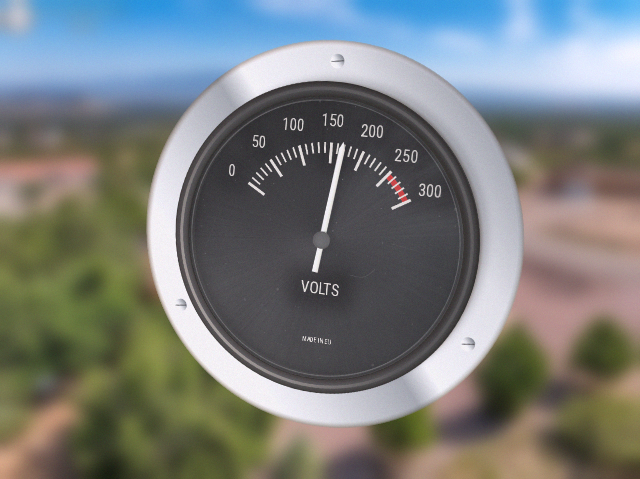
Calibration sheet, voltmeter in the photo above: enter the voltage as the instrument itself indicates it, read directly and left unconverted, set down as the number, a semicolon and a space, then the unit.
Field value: 170; V
